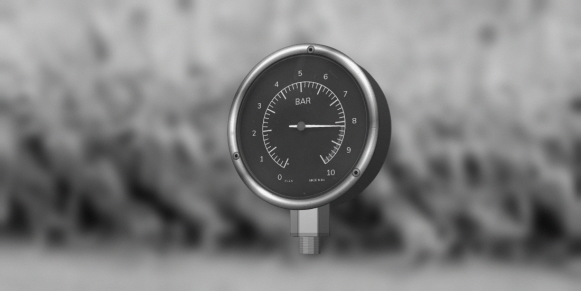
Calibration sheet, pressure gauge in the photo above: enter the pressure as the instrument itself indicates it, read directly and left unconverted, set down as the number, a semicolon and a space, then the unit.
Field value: 8.2; bar
